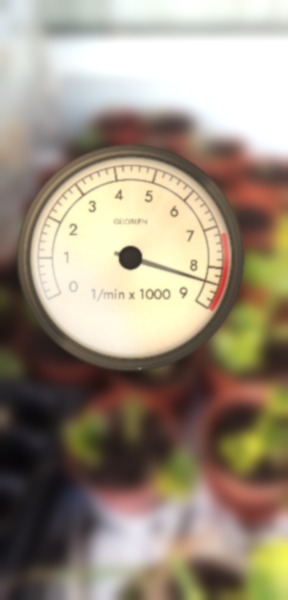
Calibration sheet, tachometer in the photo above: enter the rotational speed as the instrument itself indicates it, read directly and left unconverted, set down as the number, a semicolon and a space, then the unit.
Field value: 8400; rpm
